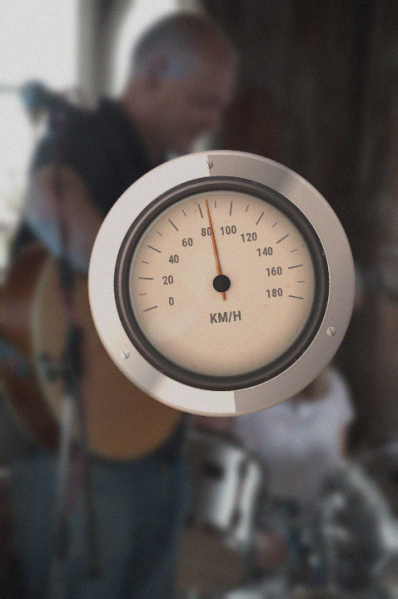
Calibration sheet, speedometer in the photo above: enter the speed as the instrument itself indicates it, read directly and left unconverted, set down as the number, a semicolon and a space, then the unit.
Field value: 85; km/h
